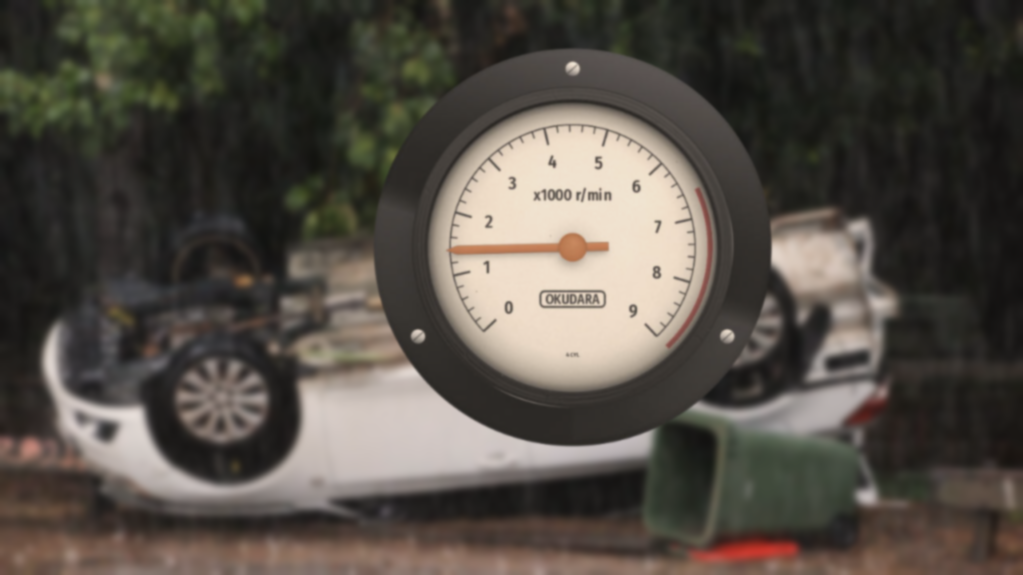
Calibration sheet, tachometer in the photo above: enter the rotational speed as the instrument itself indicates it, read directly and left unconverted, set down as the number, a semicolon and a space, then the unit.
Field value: 1400; rpm
